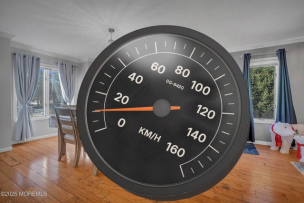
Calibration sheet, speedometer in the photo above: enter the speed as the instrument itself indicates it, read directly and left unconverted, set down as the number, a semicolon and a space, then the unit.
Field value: 10; km/h
